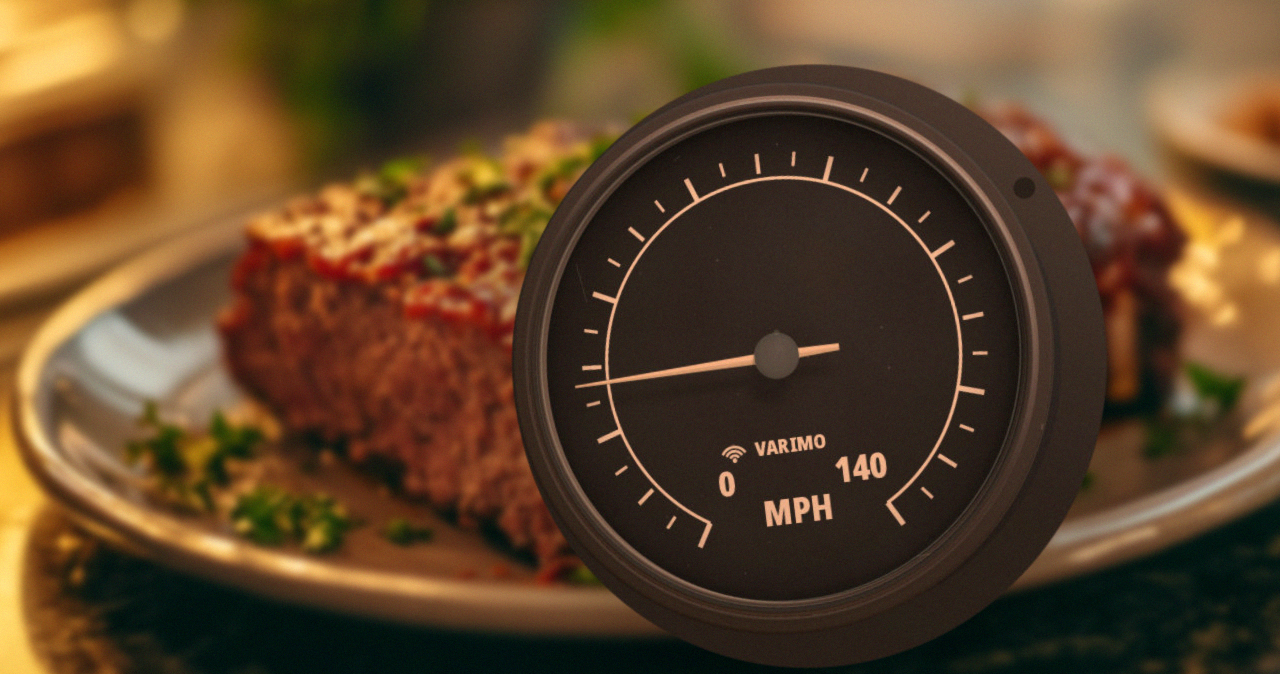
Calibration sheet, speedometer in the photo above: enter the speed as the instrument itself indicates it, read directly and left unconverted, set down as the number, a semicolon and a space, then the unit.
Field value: 27.5; mph
